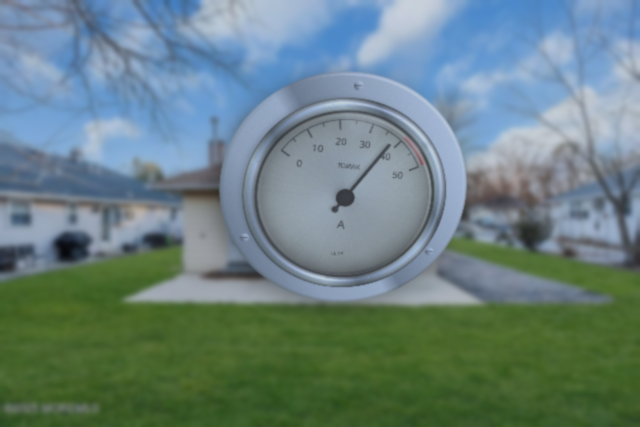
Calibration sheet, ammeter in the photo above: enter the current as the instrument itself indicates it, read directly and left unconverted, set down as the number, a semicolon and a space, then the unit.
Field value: 37.5; A
